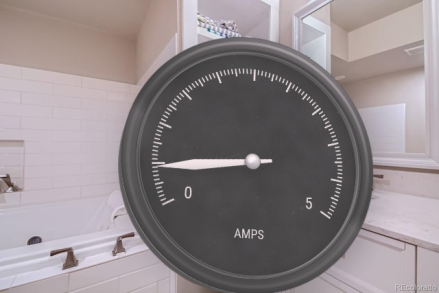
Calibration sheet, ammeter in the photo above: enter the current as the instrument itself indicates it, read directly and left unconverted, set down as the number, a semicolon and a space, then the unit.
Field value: 0.45; A
